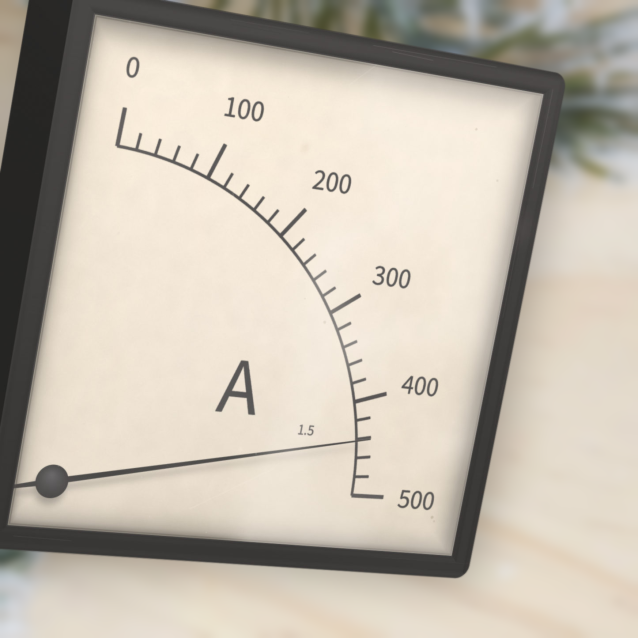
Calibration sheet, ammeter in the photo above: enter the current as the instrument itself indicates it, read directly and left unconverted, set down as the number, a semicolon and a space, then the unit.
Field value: 440; A
